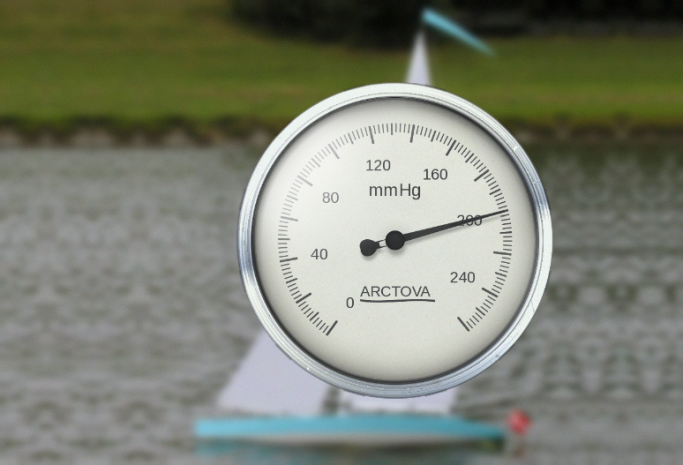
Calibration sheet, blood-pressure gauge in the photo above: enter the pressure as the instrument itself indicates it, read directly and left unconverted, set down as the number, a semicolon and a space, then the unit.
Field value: 200; mmHg
